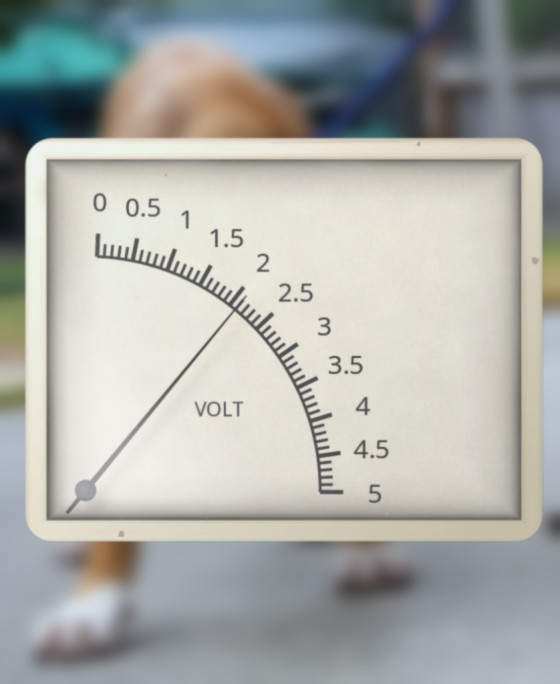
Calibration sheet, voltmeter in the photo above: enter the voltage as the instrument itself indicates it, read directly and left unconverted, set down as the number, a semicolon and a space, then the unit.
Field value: 2.1; V
